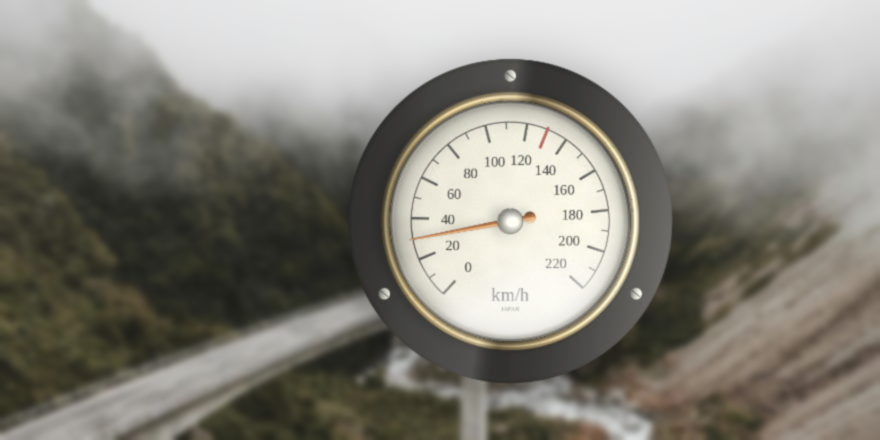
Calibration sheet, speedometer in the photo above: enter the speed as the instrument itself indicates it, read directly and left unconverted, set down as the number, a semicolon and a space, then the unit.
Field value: 30; km/h
